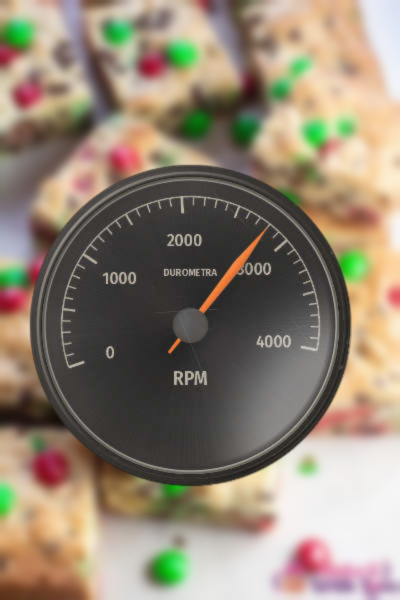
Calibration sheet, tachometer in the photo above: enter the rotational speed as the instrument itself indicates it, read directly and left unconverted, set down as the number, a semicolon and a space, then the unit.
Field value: 2800; rpm
